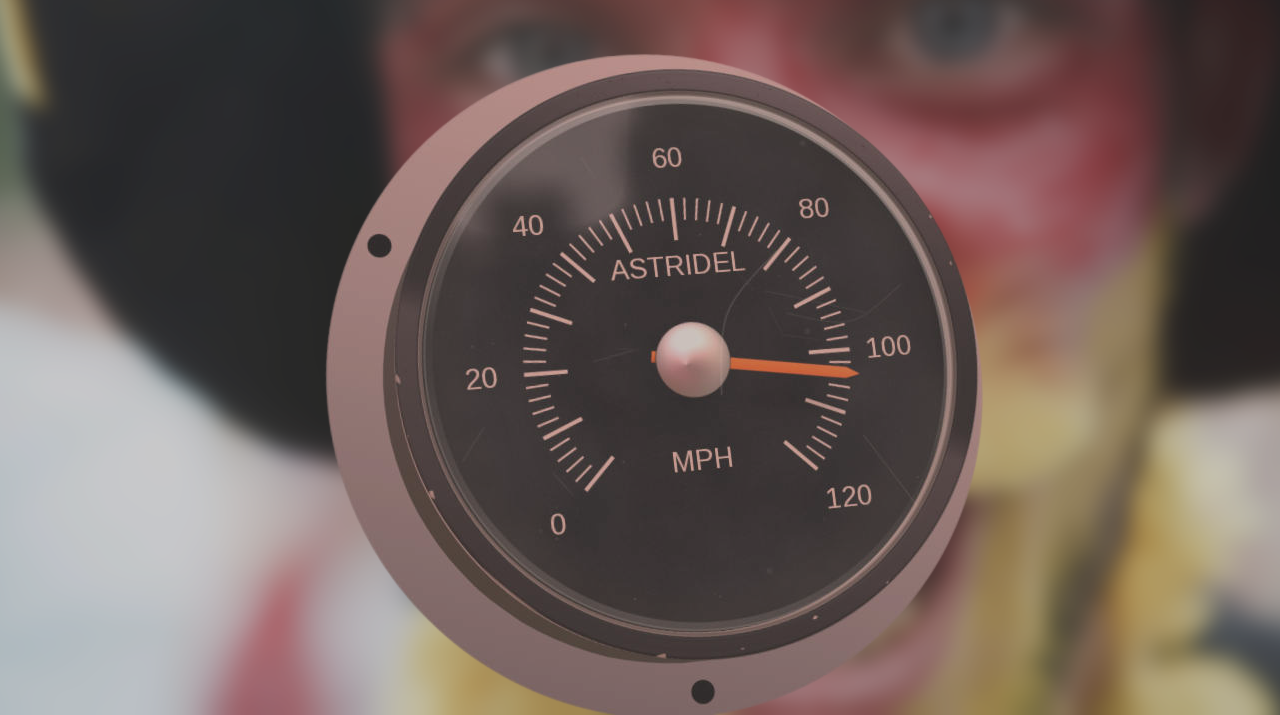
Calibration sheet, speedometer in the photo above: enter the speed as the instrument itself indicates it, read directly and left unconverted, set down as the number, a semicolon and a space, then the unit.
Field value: 104; mph
